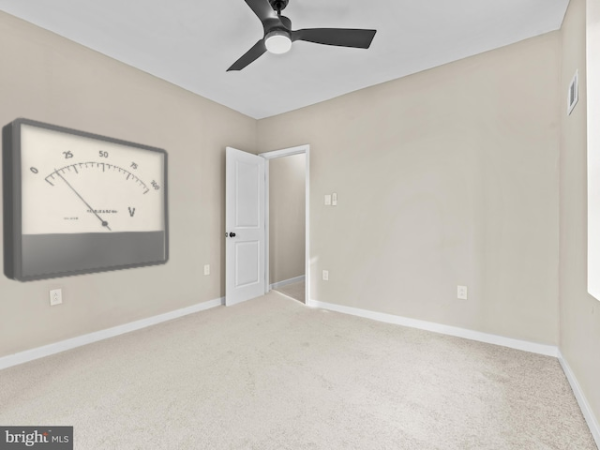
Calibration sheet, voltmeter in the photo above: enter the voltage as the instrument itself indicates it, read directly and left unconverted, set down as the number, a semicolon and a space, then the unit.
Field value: 10; V
